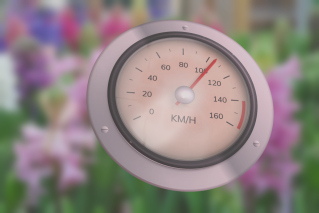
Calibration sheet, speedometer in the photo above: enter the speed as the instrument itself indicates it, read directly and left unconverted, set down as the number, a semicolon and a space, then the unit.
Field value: 105; km/h
